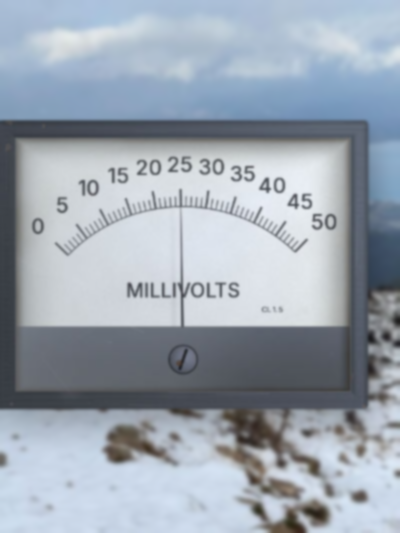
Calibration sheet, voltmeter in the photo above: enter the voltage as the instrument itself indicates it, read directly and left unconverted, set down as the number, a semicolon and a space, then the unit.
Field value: 25; mV
